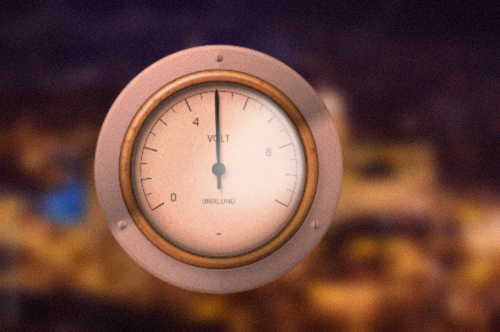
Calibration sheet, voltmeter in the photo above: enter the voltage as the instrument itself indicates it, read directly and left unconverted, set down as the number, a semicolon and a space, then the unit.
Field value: 5; V
